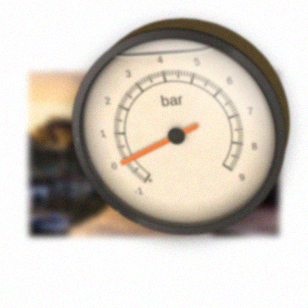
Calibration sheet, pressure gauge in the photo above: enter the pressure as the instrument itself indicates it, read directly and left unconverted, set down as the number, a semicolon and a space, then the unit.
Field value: 0; bar
